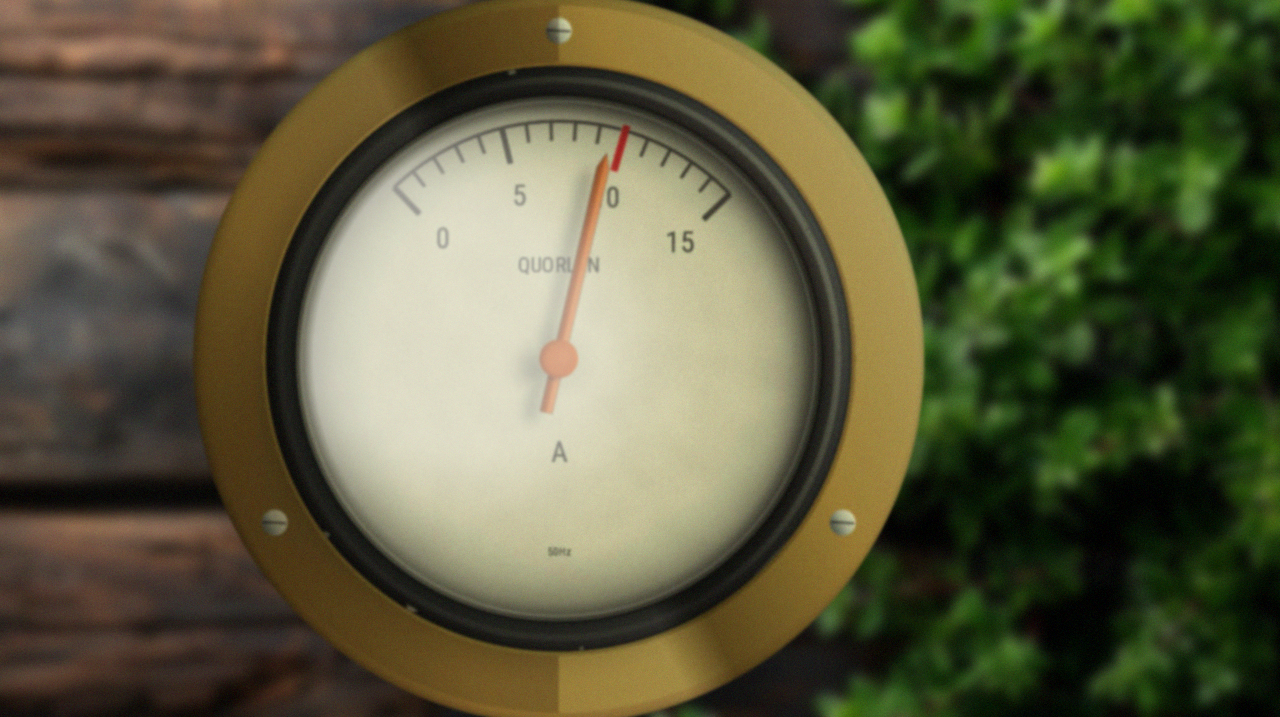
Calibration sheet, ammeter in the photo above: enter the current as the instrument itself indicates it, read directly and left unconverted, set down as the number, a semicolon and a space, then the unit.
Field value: 9.5; A
